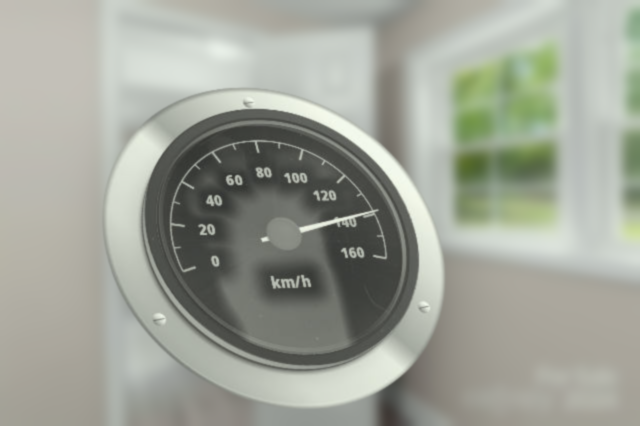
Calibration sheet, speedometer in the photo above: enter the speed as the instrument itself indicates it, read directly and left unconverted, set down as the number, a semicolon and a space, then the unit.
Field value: 140; km/h
